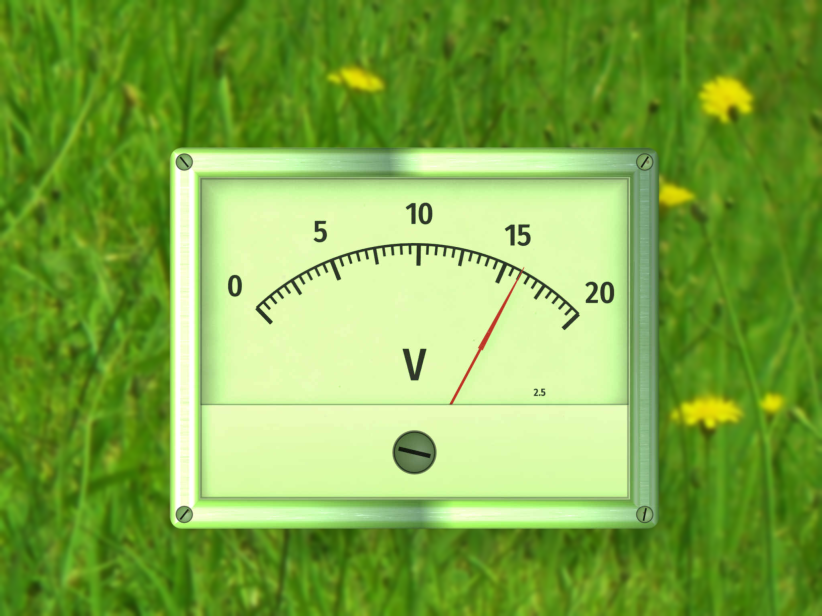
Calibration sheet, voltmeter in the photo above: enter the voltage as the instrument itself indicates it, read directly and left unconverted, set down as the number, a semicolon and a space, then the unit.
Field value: 16; V
